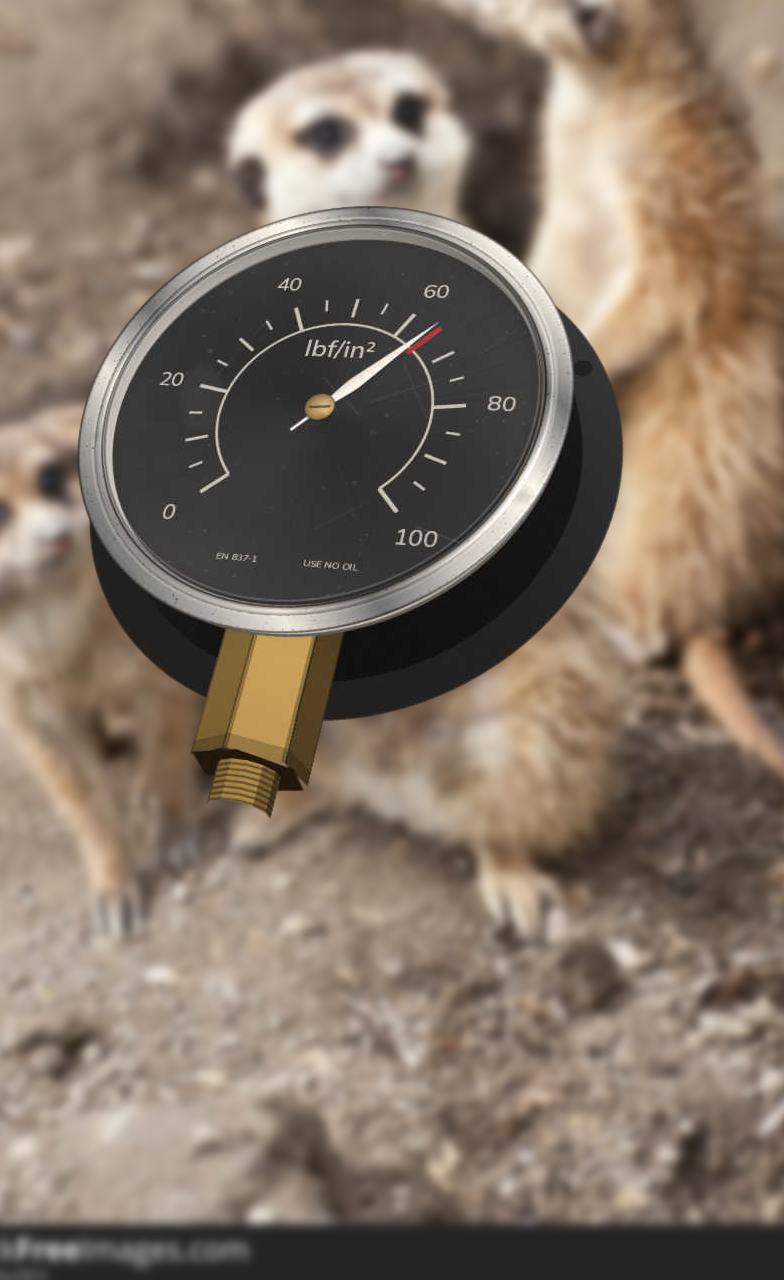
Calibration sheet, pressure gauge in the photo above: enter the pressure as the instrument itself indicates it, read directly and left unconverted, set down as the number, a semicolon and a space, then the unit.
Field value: 65; psi
